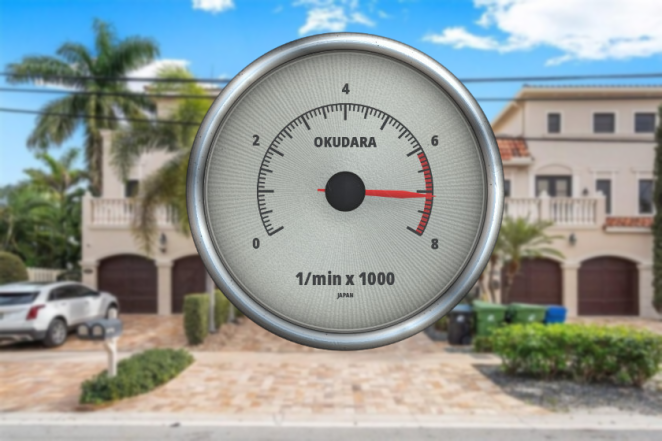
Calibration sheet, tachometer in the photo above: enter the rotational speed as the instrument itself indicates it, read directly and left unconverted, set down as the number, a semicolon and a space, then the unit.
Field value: 7100; rpm
